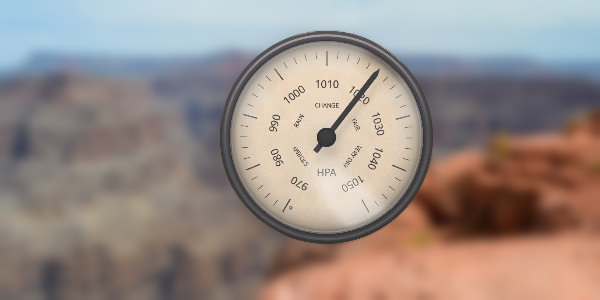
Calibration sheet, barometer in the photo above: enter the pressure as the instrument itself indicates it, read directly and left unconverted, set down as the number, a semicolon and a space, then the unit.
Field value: 1020; hPa
